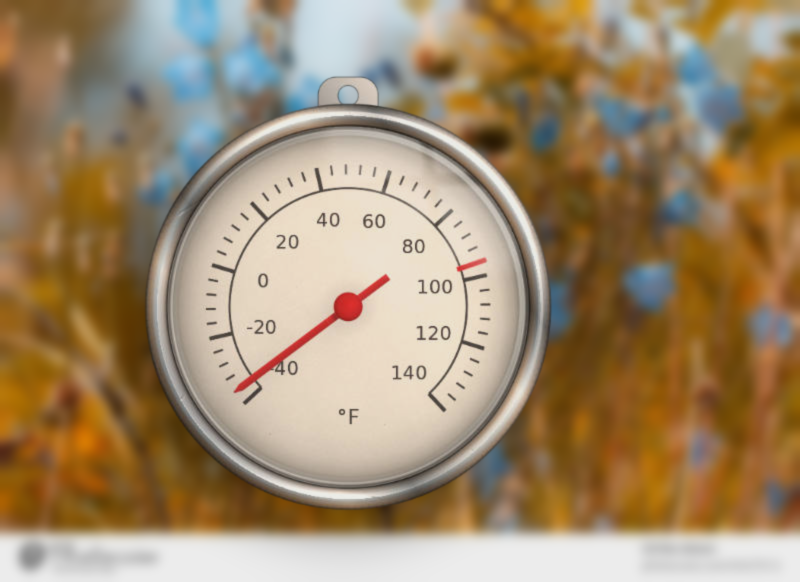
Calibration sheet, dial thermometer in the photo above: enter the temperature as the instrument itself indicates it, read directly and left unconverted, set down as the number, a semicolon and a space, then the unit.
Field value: -36; °F
